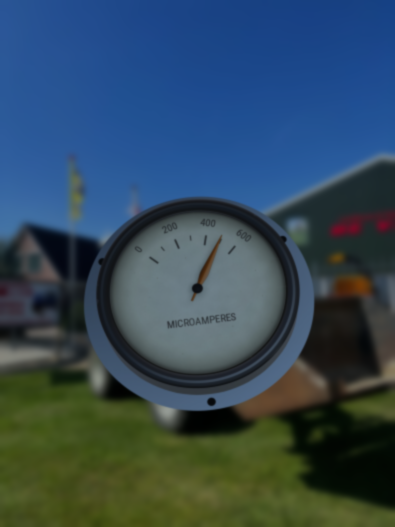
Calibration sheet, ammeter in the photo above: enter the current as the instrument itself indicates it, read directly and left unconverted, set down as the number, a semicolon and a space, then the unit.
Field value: 500; µA
